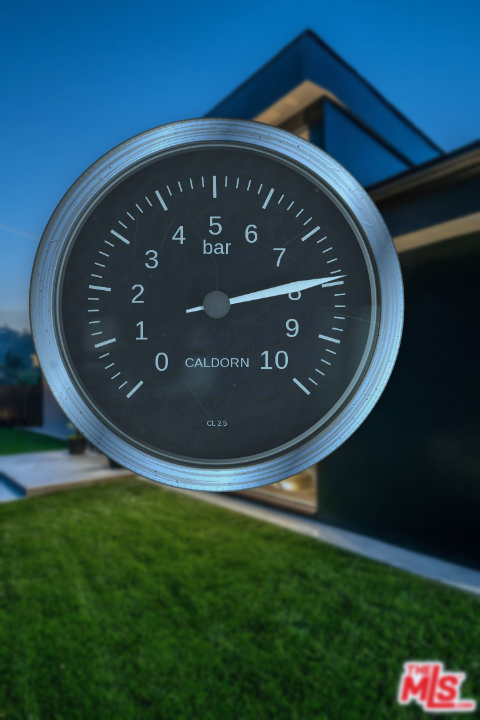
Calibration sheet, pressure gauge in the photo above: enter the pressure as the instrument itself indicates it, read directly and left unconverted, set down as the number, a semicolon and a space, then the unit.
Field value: 7.9; bar
